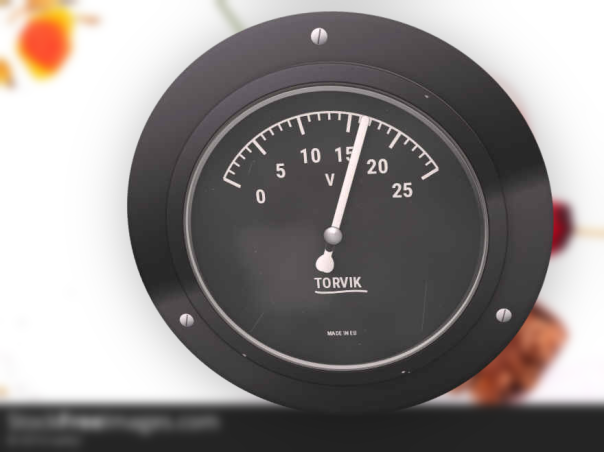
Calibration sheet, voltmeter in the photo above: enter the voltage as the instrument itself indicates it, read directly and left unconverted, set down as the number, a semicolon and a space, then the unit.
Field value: 16.5; V
